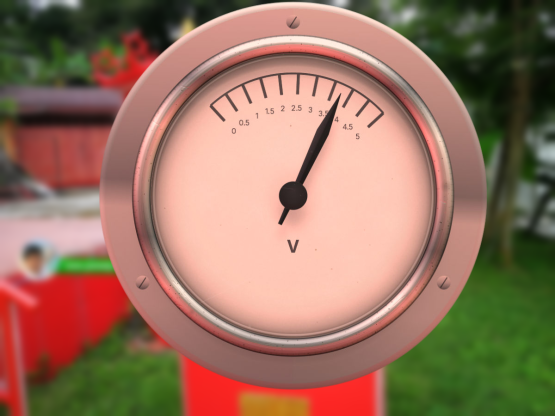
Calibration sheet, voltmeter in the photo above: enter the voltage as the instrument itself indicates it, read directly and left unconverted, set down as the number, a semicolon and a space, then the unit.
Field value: 3.75; V
